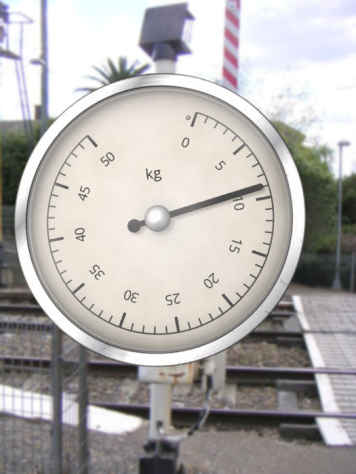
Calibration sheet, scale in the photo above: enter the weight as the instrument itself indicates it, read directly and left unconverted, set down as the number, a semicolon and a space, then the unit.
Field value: 9; kg
